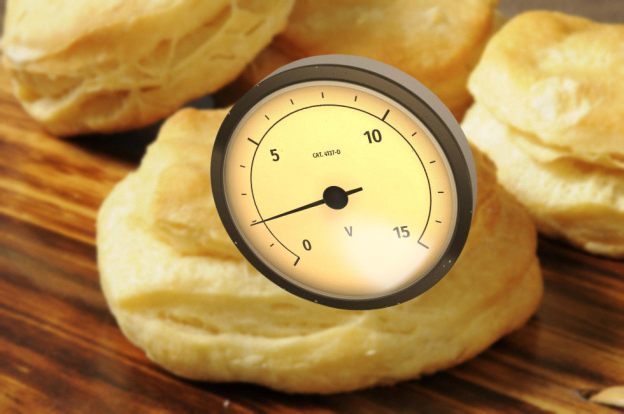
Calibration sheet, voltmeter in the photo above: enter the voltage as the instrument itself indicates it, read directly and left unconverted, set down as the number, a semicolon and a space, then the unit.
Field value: 2; V
